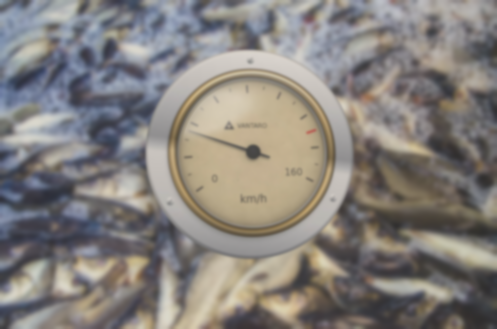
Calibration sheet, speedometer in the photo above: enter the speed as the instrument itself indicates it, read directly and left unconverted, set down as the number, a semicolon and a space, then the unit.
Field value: 35; km/h
